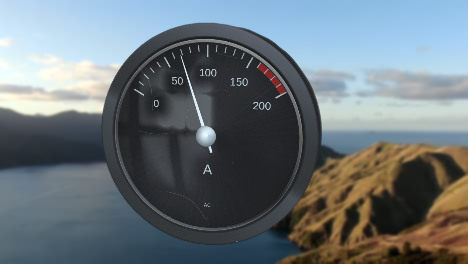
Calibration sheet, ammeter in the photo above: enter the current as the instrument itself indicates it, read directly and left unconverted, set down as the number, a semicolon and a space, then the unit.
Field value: 70; A
